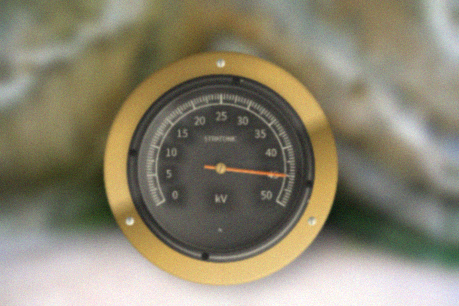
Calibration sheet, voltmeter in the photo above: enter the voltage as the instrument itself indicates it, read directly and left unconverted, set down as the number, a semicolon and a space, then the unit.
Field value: 45; kV
